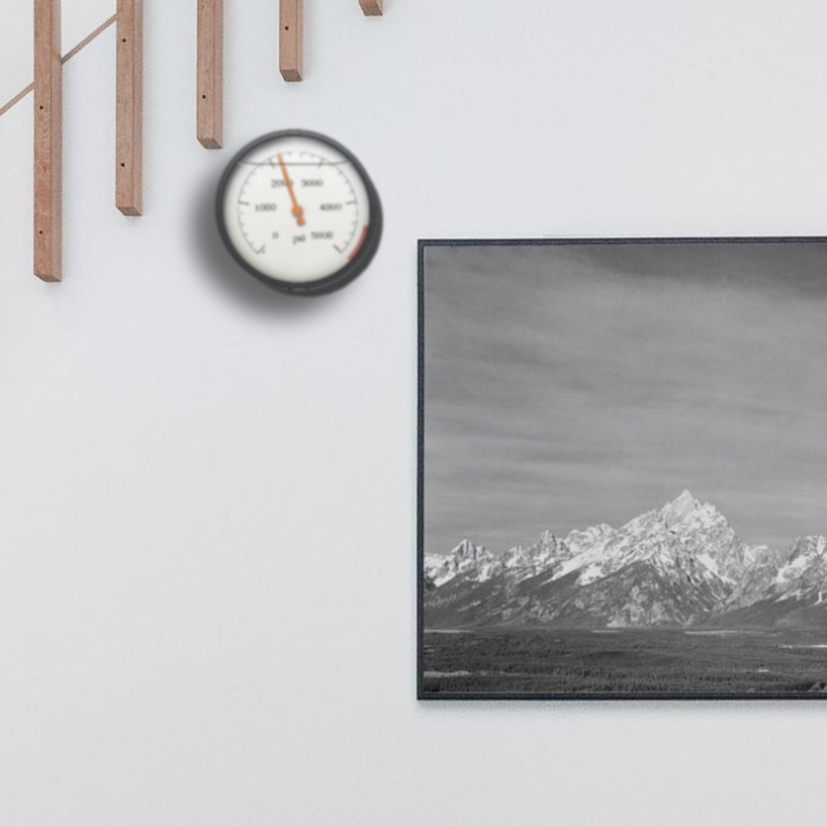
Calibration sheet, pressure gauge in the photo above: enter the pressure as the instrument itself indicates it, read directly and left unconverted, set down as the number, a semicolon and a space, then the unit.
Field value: 2200; psi
